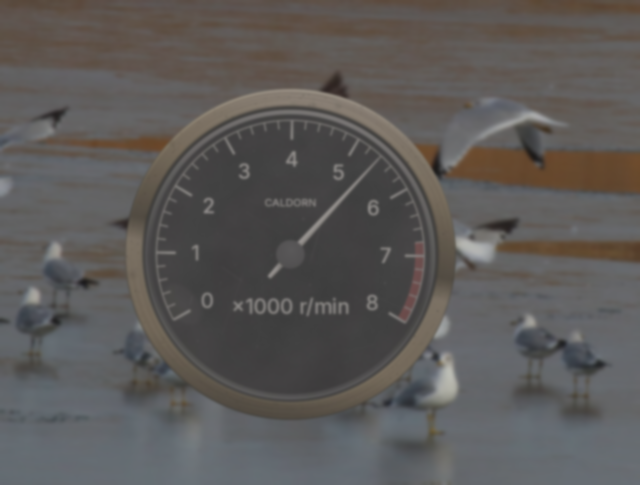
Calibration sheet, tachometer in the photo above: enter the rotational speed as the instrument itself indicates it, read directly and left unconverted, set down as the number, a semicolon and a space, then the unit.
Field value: 5400; rpm
